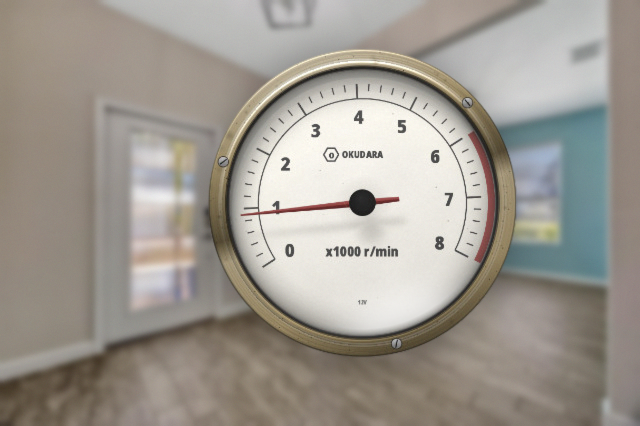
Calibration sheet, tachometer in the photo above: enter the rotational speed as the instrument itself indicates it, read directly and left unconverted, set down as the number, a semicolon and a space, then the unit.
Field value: 900; rpm
